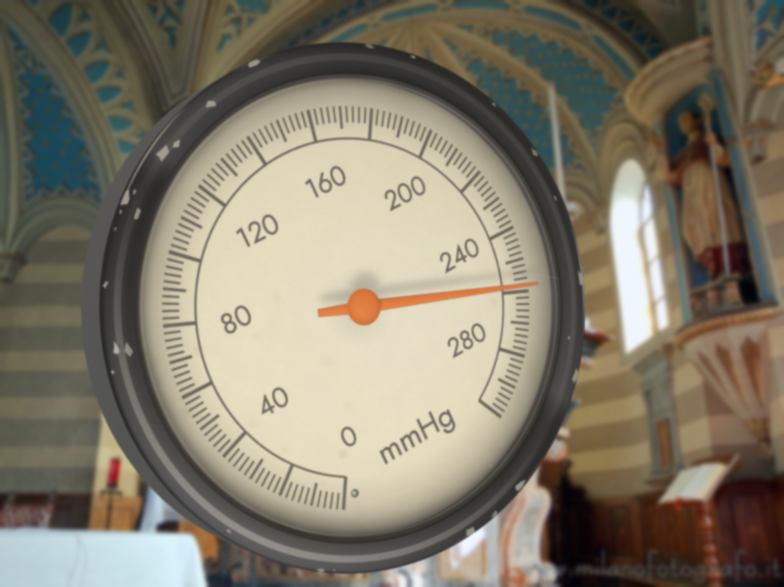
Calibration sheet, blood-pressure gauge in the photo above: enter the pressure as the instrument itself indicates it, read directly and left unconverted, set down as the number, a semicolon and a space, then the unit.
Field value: 258; mmHg
